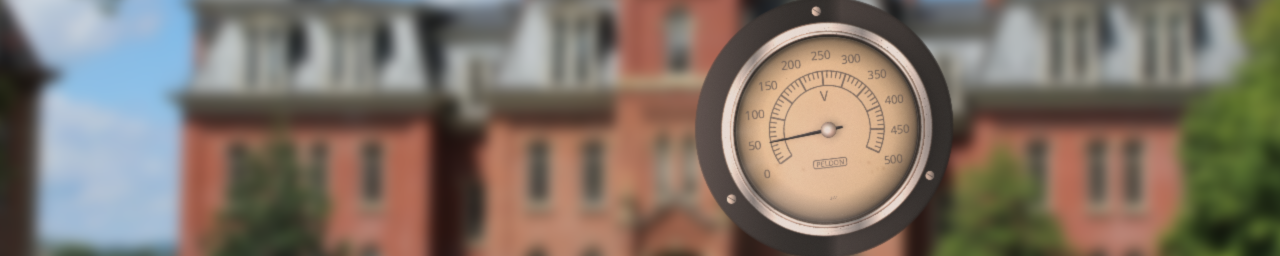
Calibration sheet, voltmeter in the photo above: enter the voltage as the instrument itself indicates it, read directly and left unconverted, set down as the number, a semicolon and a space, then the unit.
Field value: 50; V
